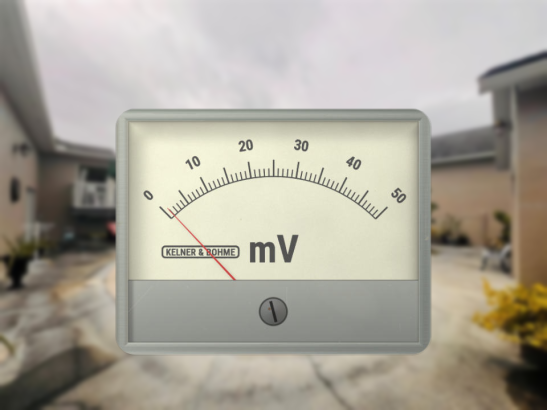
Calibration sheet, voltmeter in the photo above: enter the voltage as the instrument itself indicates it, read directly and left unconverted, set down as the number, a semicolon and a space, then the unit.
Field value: 1; mV
